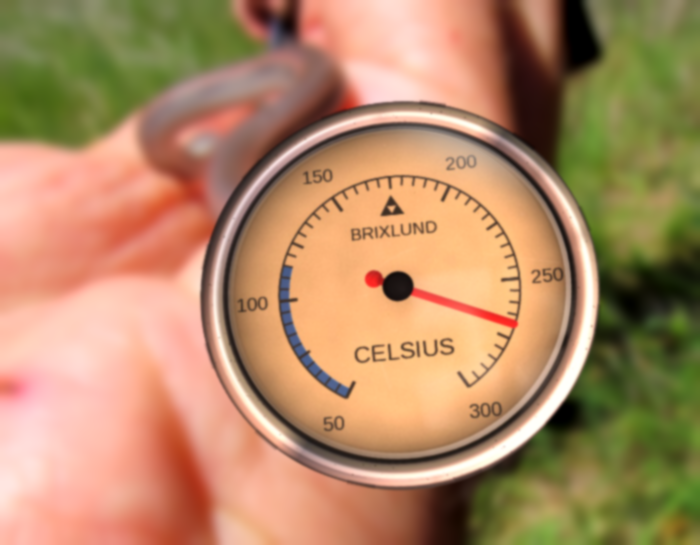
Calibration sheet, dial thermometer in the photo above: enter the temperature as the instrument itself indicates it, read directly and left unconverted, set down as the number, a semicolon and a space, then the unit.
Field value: 270; °C
